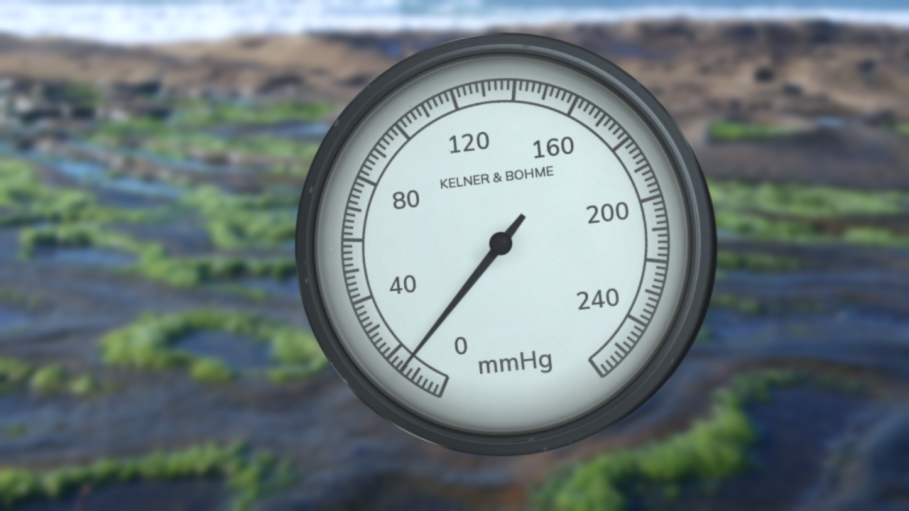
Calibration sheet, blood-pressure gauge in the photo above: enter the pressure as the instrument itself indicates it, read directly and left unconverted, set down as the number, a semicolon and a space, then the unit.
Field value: 14; mmHg
